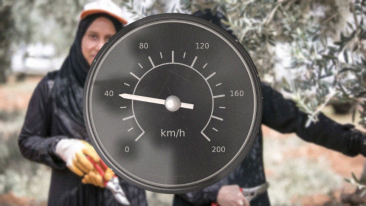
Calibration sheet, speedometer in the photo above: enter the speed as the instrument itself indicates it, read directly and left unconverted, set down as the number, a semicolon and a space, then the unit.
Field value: 40; km/h
